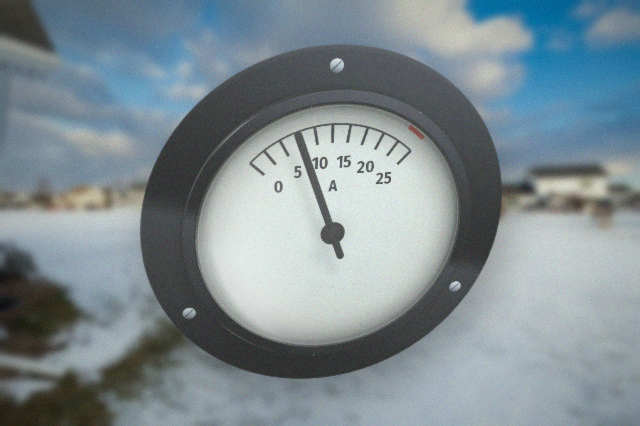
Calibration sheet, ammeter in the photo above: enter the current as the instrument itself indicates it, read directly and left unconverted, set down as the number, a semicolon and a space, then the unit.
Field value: 7.5; A
